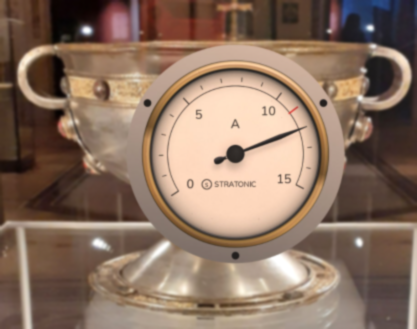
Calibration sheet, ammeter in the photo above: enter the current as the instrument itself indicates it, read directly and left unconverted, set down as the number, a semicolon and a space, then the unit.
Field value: 12; A
